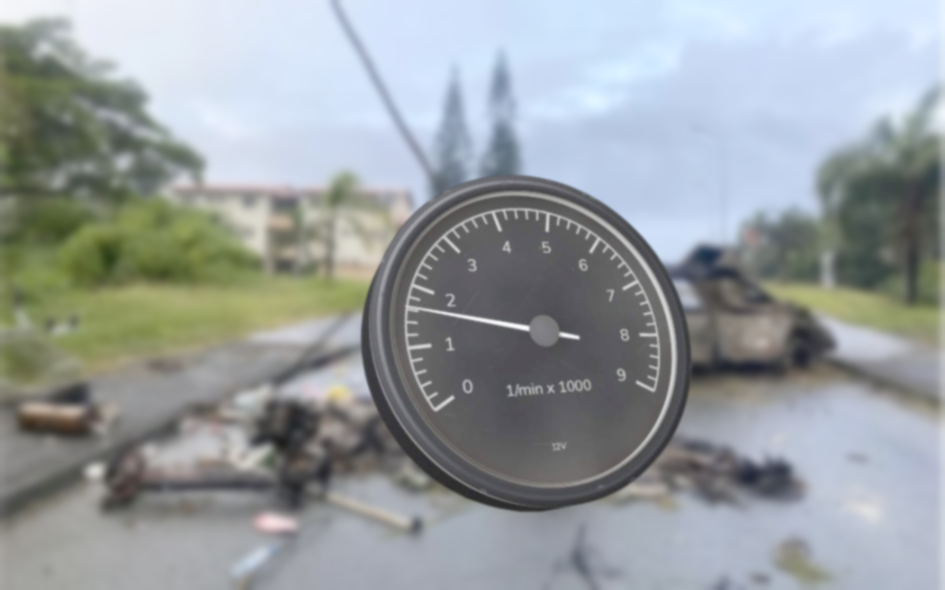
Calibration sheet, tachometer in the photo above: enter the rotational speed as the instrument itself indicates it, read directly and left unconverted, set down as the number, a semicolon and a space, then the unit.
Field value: 1600; rpm
